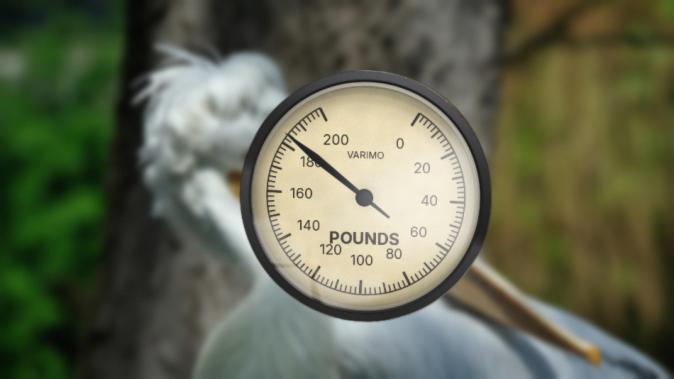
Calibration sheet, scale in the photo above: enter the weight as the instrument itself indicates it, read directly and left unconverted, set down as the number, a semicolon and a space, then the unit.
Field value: 184; lb
